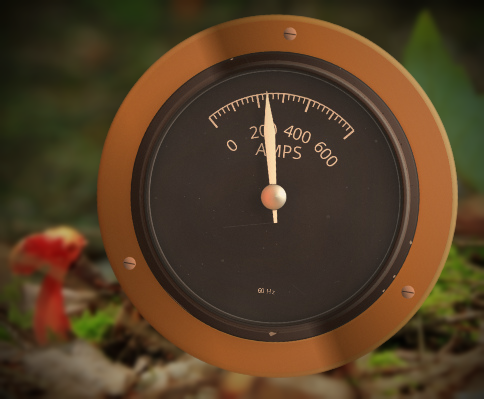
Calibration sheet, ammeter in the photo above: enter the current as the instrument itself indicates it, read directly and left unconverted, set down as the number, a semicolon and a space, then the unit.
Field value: 240; A
